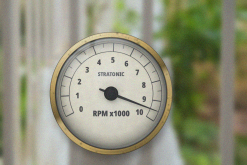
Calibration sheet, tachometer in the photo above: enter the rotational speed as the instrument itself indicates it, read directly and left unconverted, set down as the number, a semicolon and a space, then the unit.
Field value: 9500; rpm
